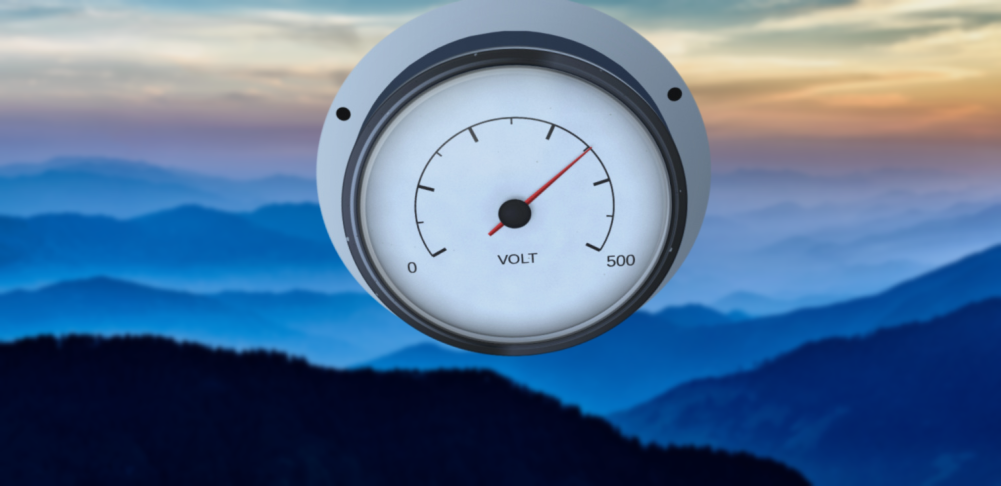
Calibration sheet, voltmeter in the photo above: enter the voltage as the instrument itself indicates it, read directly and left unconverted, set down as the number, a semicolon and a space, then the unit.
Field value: 350; V
